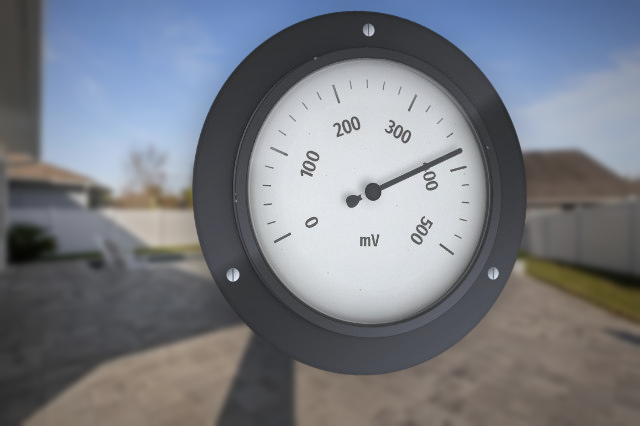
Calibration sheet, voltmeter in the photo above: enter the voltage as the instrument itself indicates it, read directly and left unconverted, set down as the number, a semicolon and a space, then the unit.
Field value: 380; mV
